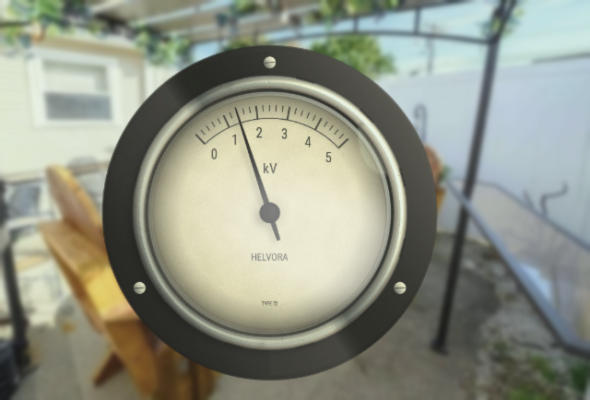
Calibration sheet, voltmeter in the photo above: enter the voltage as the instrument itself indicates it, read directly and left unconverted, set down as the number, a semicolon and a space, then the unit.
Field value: 1.4; kV
